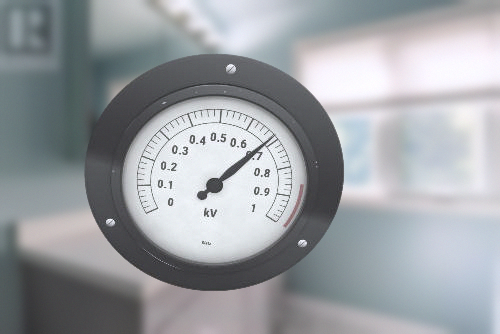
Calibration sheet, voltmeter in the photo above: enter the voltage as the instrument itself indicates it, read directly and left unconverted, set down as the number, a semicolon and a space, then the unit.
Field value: 0.68; kV
